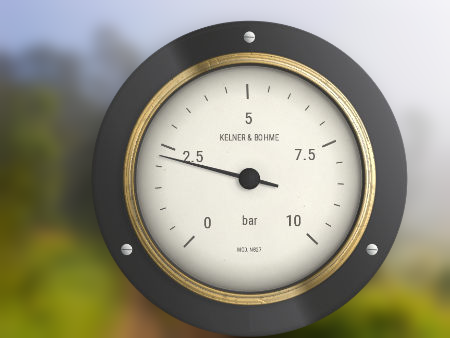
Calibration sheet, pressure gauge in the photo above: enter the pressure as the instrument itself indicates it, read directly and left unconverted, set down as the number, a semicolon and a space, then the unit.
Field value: 2.25; bar
